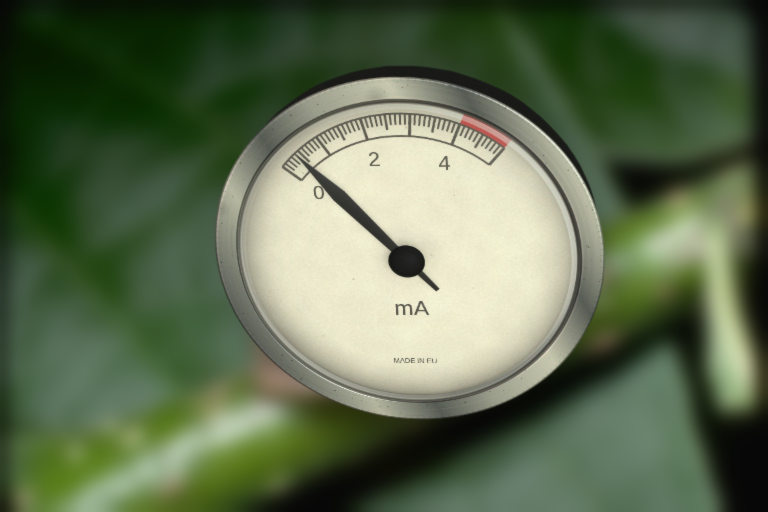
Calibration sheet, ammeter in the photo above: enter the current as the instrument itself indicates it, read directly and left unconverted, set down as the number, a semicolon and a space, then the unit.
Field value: 0.5; mA
